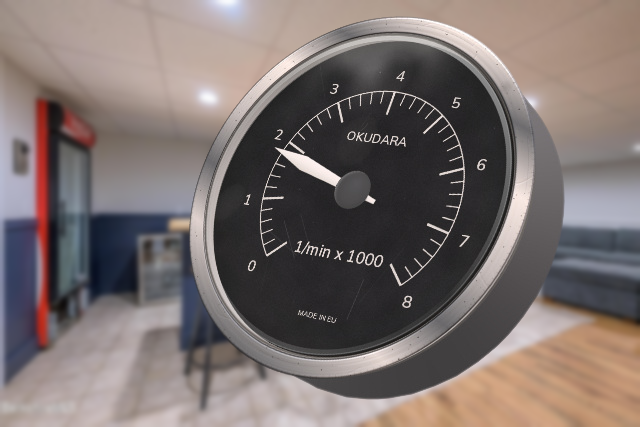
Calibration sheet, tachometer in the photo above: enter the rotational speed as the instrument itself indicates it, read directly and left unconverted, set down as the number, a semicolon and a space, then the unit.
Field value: 1800; rpm
